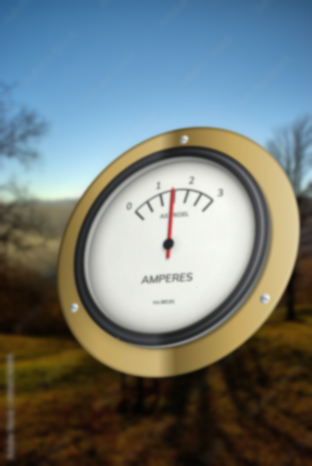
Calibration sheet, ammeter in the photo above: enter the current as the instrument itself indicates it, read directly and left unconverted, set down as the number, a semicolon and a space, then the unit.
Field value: 1.5; A
